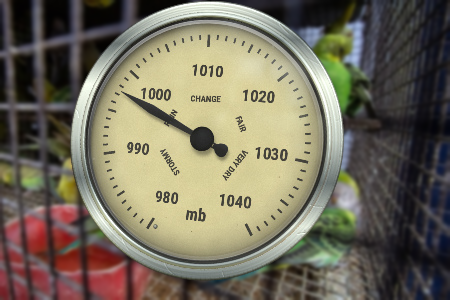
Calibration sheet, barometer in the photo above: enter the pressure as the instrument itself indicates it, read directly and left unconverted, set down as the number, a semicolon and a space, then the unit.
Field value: 997.5; mbar
